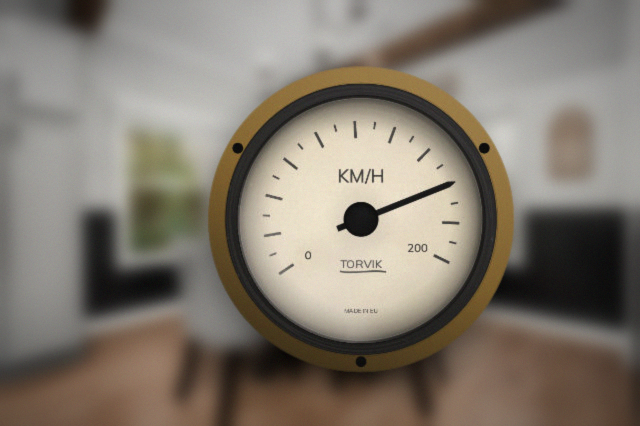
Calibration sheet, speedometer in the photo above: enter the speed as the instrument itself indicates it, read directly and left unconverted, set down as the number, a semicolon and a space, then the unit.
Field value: 160; km/h
